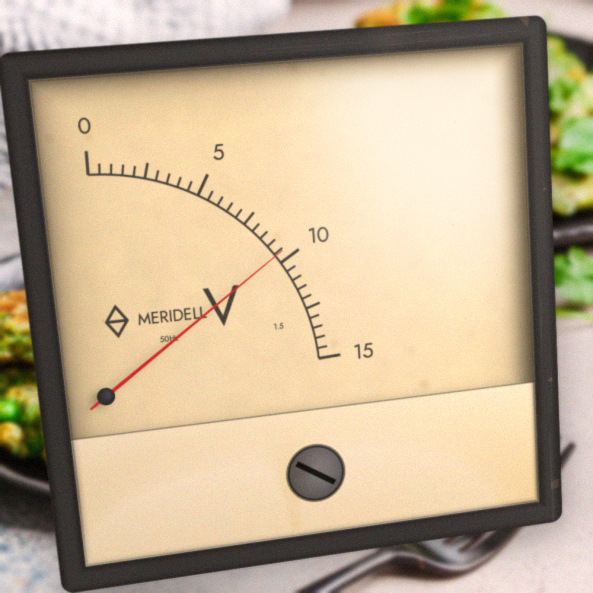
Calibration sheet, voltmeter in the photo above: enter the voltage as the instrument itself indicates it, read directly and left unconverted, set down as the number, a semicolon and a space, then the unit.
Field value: 9.5; V
